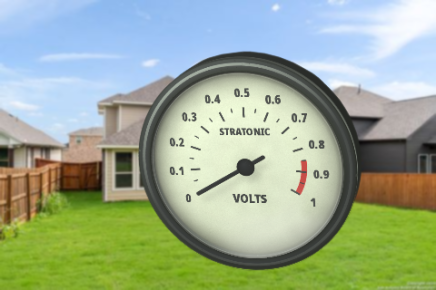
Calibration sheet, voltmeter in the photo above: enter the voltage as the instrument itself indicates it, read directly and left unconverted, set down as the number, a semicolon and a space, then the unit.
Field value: 0; V
